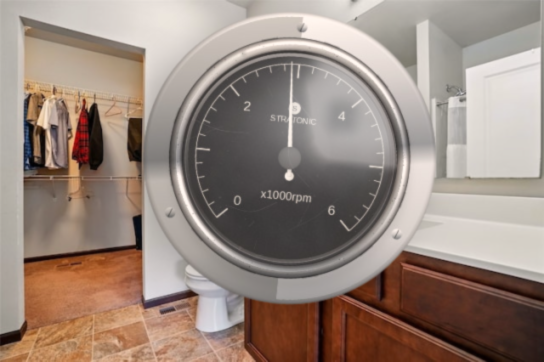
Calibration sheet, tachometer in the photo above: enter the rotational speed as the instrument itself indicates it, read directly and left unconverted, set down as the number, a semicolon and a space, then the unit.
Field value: 2900; rpm
